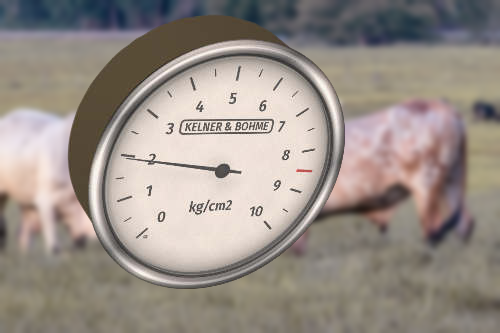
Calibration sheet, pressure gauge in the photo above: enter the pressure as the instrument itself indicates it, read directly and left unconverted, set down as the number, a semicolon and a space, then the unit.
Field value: 2; kg/cm²
